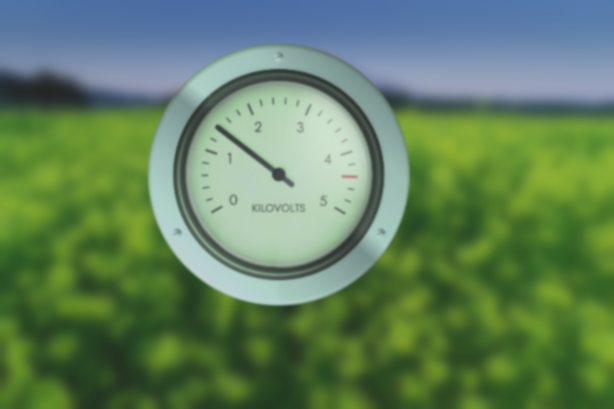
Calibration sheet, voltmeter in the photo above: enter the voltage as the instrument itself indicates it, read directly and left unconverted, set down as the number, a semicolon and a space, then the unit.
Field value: 1.4; kV
